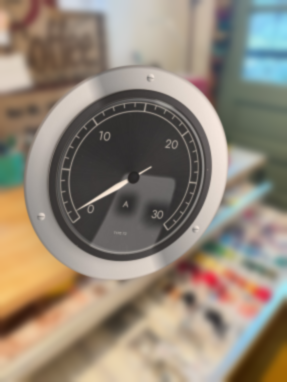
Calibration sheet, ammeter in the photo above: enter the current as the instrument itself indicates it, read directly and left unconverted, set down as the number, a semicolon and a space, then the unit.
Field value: 1; A
